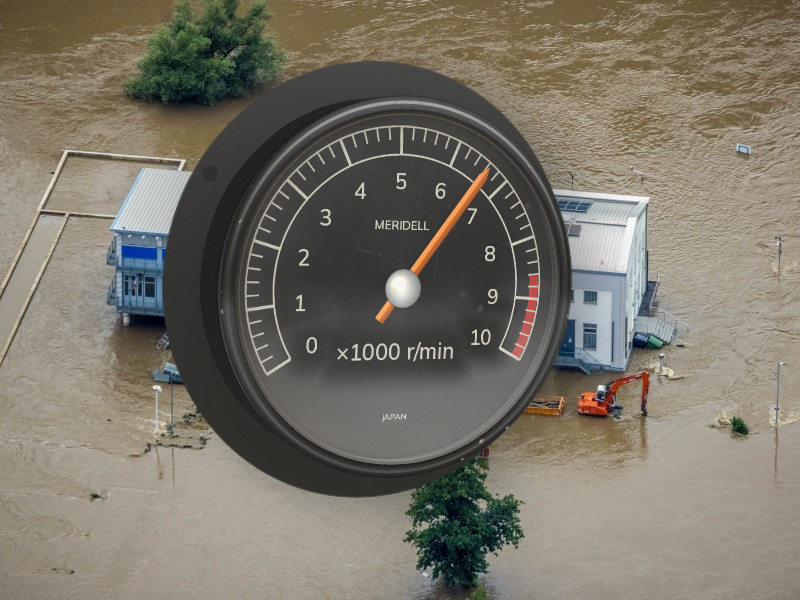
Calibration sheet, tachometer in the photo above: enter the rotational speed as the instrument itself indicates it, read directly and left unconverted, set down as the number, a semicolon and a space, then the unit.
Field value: 6600; rpm
